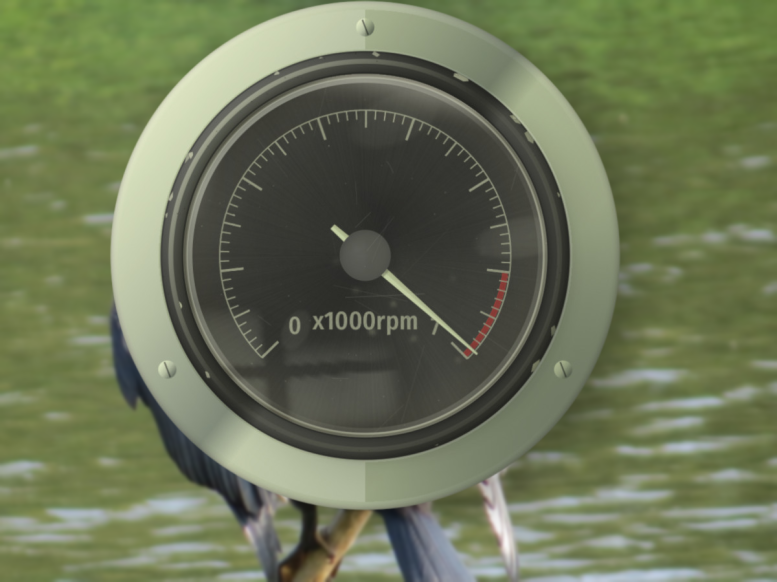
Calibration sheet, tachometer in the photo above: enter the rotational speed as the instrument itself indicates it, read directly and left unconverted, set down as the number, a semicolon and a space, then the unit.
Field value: 6900; rpm
